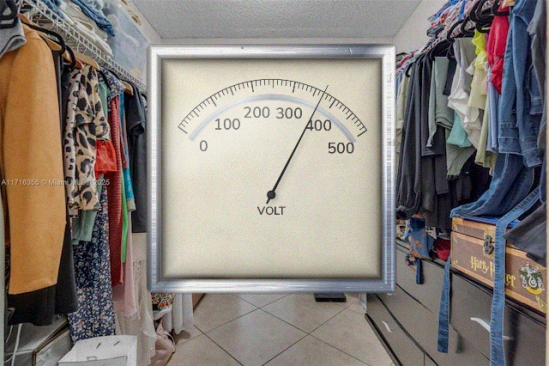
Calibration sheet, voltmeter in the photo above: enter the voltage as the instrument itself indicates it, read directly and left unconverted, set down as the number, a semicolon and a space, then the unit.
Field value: 370; V
